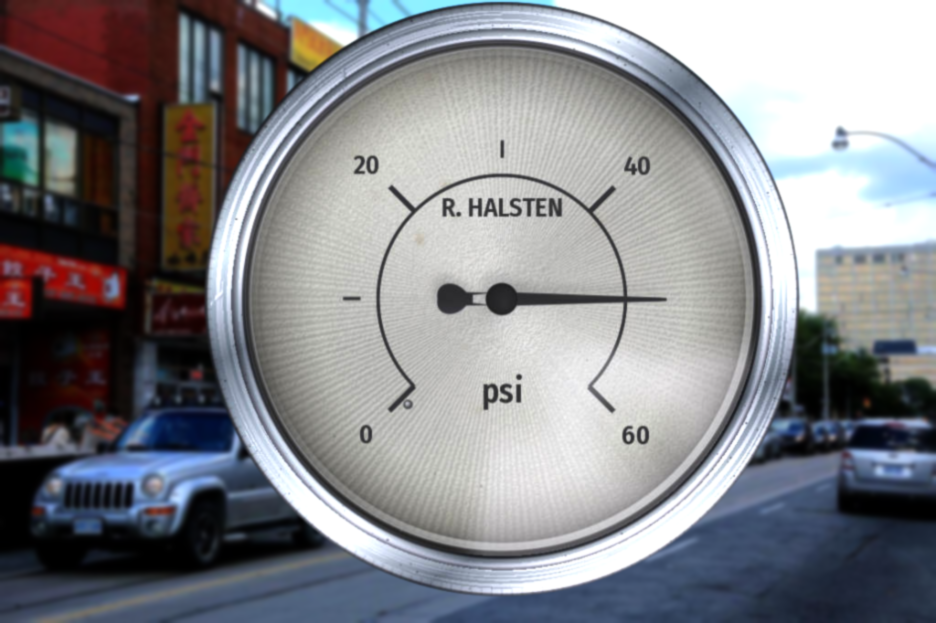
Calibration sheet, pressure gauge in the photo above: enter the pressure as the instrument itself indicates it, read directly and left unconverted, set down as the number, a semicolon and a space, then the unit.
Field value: 50; psi
